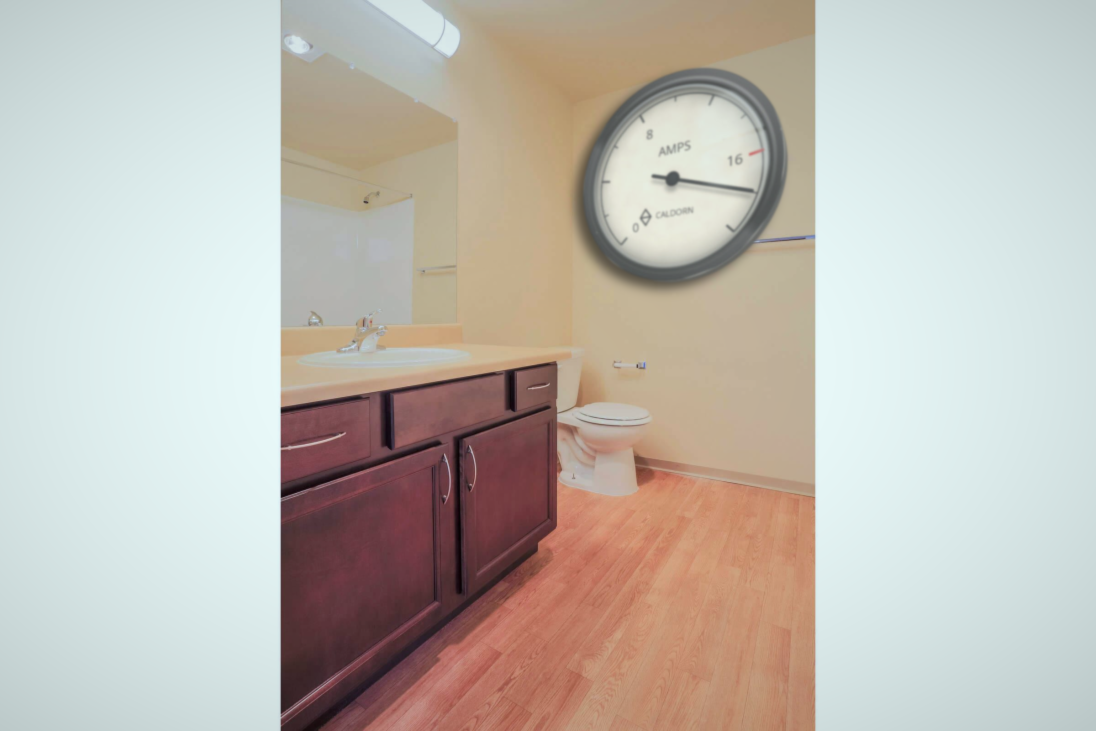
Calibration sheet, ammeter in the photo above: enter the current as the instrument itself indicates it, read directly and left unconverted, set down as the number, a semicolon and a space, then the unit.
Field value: 18; A
